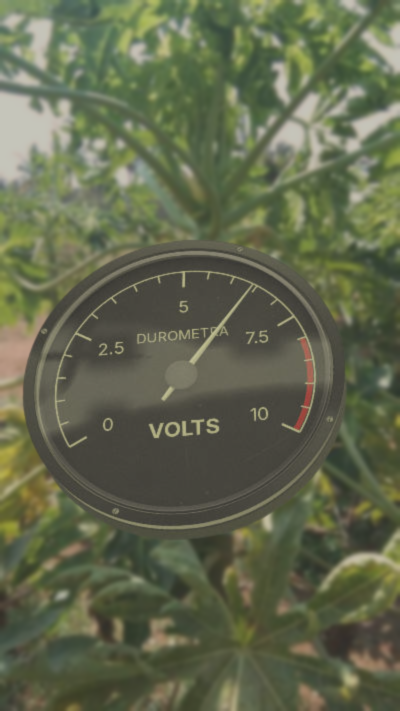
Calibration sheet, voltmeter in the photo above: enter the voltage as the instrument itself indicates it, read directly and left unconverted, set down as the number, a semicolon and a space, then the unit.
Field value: 6.5; V
